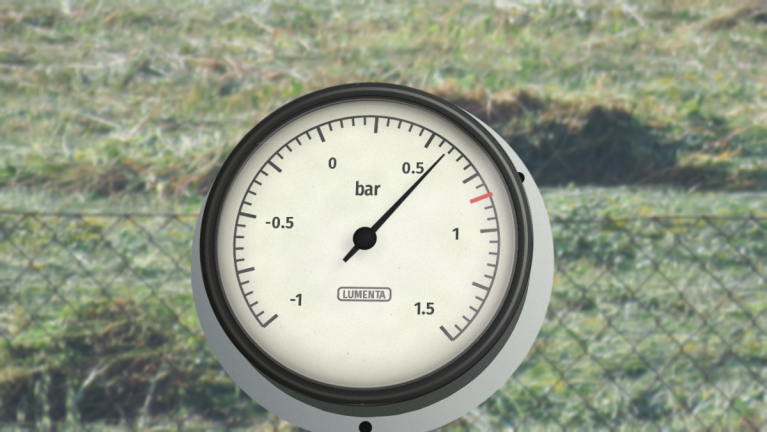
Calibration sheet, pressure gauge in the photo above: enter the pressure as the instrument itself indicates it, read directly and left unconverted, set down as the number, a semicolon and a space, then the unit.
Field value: 0.6; bar
